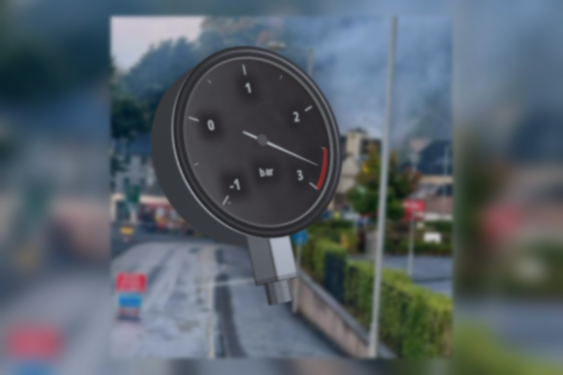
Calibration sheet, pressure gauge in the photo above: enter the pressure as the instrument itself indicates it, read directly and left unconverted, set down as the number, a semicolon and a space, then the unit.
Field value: 2.75; bar
